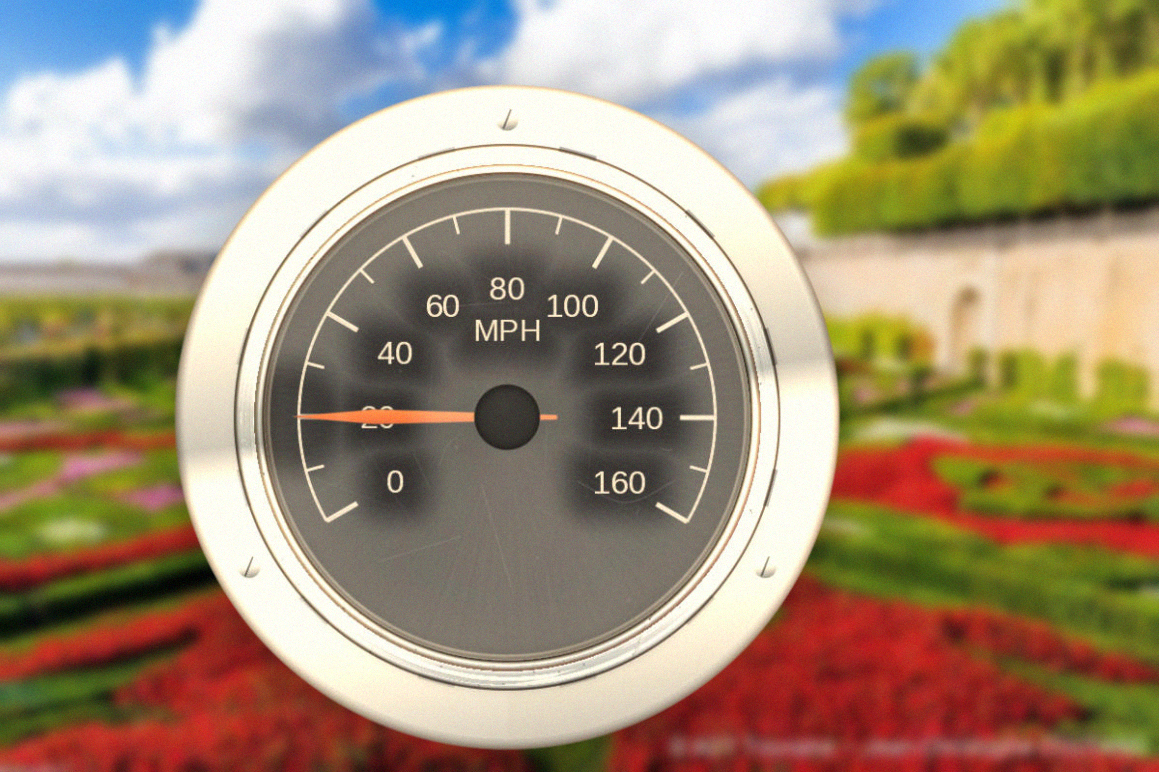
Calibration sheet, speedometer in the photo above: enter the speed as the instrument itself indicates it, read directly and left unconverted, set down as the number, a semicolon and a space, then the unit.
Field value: 20; mph
